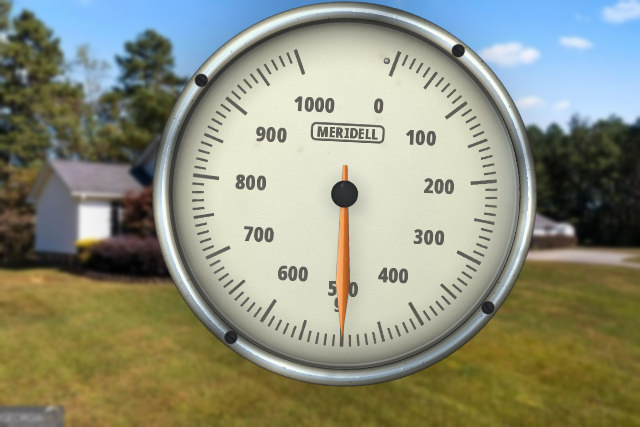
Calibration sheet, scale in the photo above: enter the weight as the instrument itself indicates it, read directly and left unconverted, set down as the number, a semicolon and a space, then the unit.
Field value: 500; g
